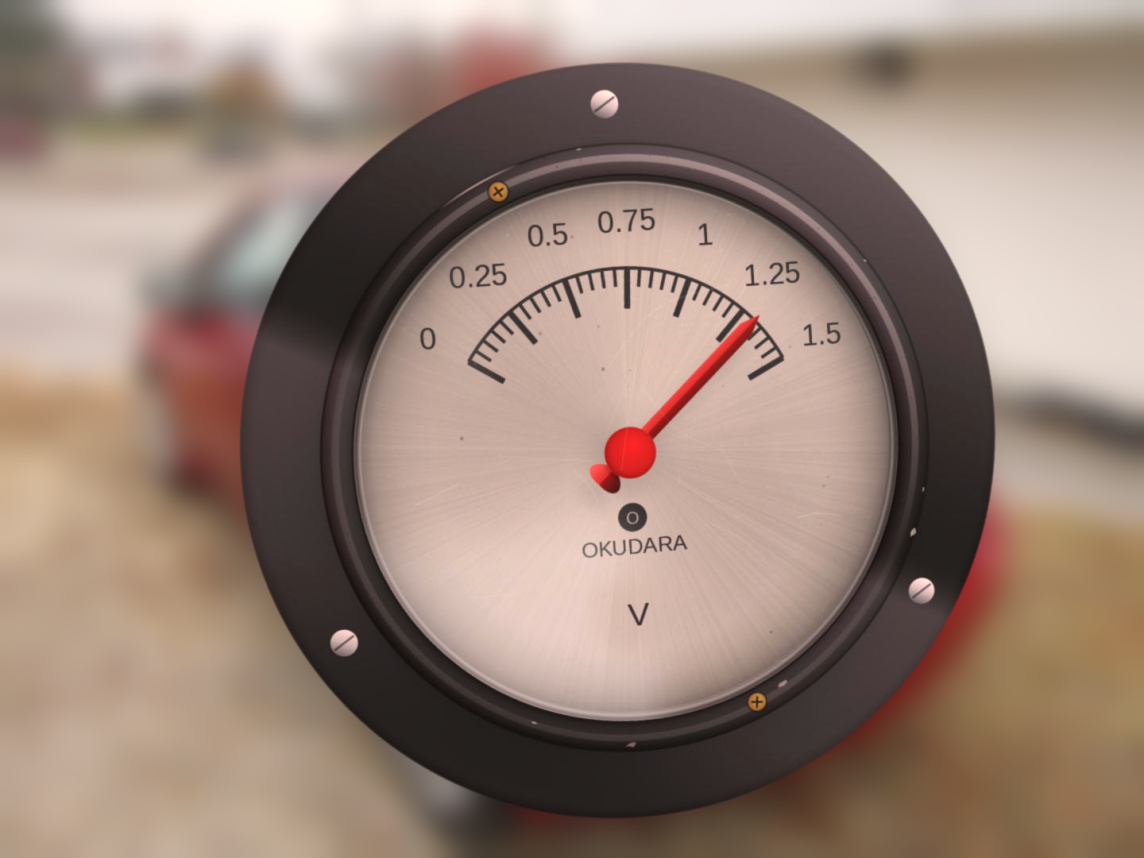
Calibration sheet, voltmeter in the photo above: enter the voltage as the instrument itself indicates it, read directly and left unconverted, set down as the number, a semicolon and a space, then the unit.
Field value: 1.3; V
